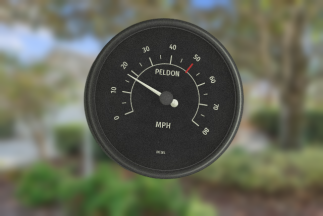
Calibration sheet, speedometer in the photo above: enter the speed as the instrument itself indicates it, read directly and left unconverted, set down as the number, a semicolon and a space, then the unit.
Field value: 17.5; mph
